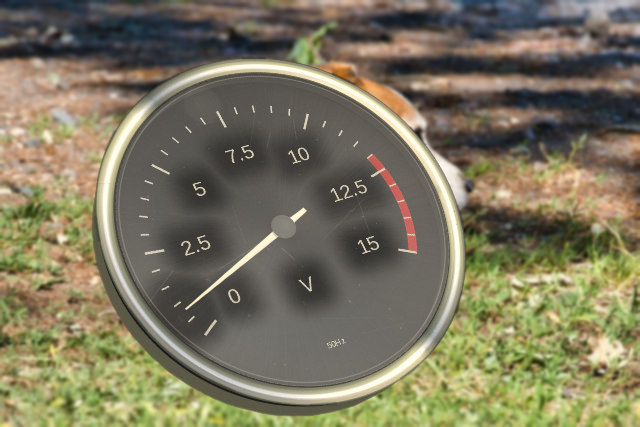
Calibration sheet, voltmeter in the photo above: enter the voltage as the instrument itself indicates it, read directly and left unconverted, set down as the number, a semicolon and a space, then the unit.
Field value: 0.75; V
